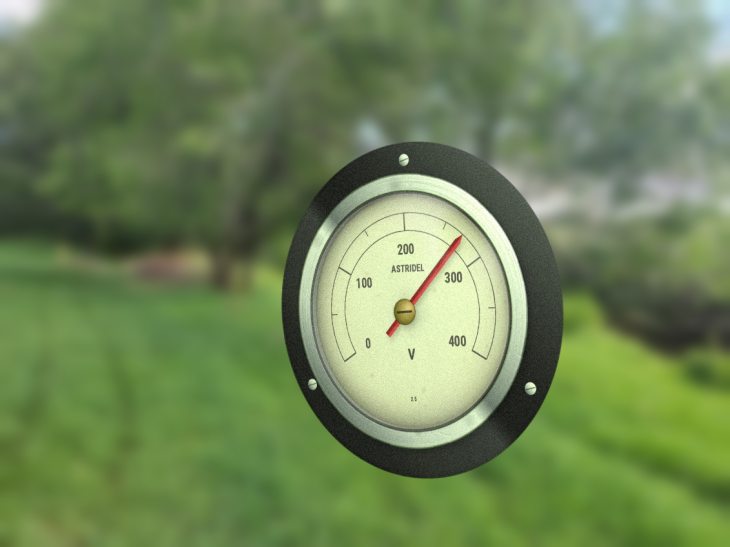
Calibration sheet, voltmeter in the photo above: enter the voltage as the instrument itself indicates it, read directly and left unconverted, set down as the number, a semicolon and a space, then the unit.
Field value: 275; V
